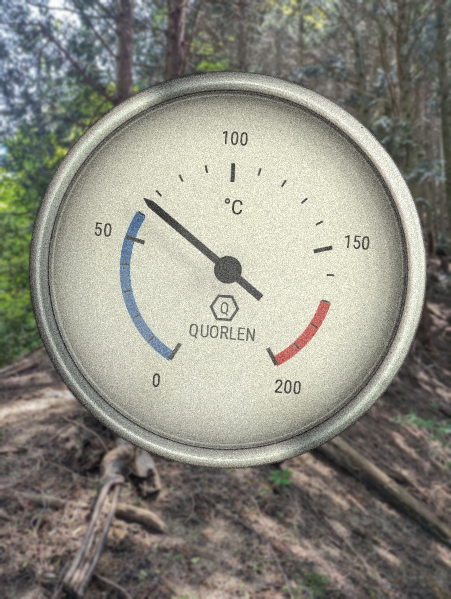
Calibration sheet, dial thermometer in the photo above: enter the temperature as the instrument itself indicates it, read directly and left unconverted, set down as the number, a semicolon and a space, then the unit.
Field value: 65; °C
